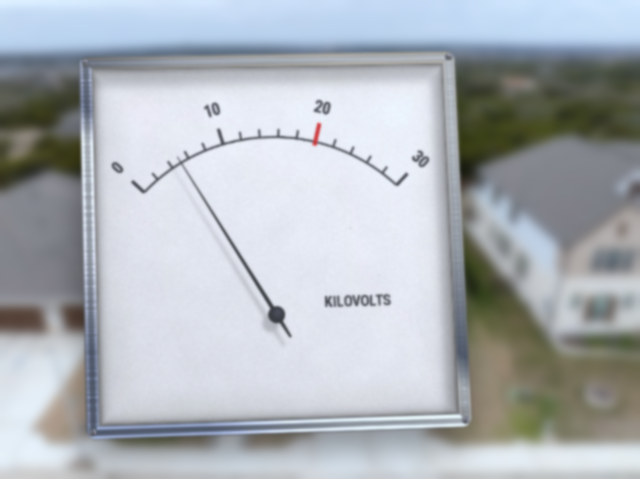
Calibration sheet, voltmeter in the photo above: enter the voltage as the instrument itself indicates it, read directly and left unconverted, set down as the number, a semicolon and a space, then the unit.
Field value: 5; kV
